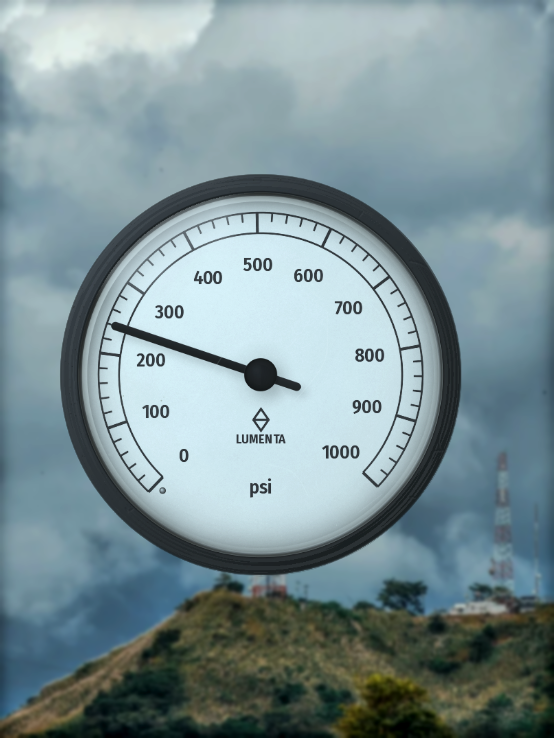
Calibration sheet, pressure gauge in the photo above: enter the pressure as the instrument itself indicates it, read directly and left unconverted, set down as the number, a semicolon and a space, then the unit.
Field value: 240; psi
